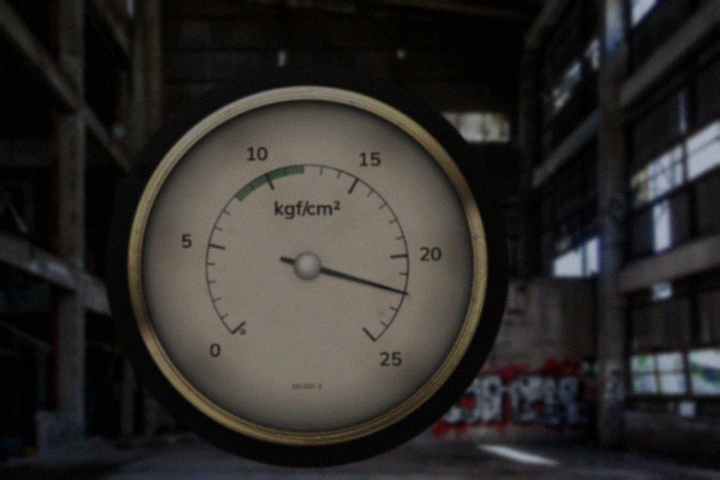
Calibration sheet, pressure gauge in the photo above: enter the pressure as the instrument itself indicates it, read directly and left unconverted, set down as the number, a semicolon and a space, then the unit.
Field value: 22; kg/cm²
